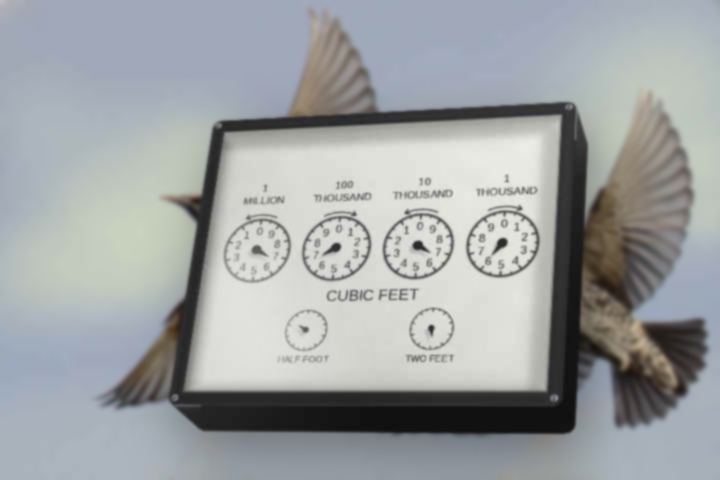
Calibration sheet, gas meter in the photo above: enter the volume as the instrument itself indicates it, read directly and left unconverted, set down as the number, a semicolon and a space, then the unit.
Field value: 666600; ft³
